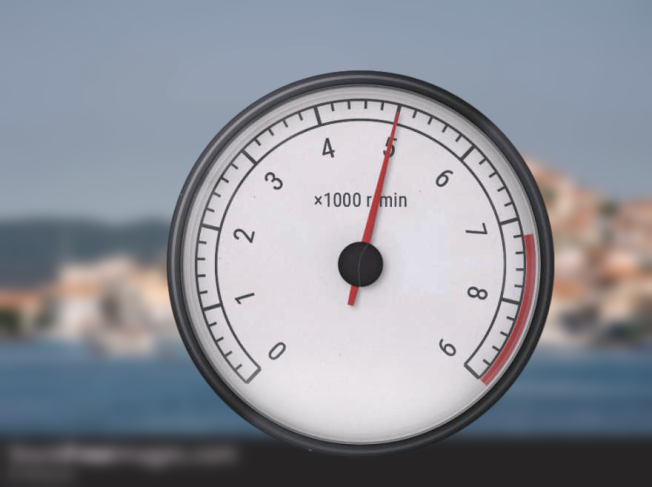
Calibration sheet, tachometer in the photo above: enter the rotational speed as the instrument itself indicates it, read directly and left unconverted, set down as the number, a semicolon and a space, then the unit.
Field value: 5000; rpm
